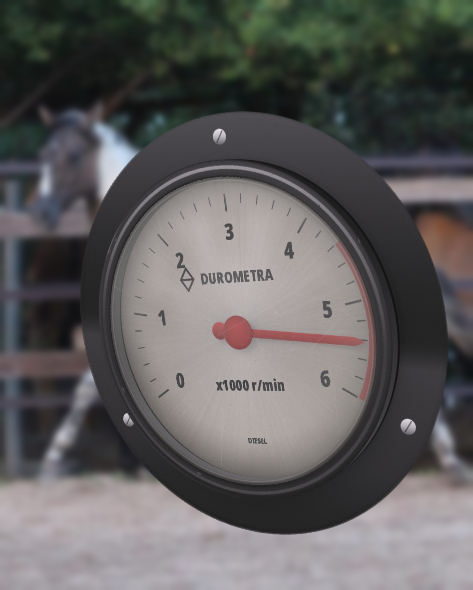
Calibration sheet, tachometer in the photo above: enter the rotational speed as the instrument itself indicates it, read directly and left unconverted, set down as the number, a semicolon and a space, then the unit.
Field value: 5400; rpm
